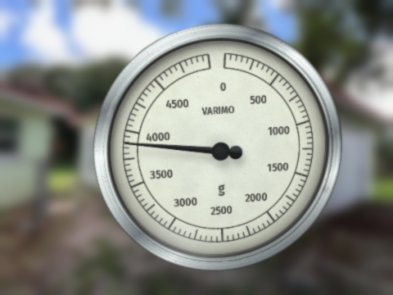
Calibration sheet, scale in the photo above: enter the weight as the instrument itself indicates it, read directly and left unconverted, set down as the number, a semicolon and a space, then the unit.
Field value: 3900; g
